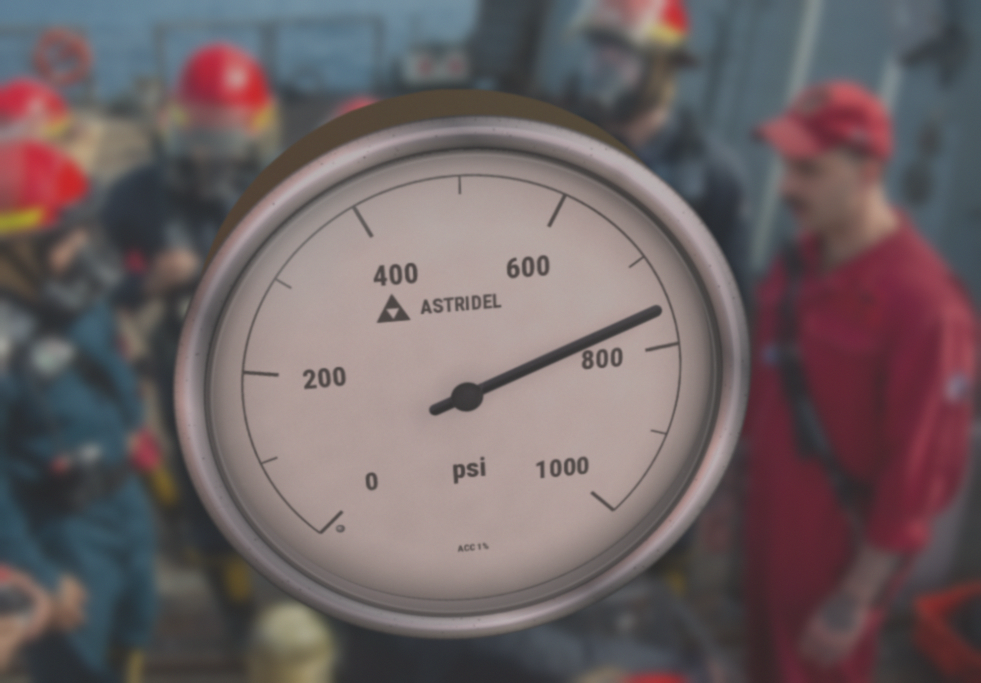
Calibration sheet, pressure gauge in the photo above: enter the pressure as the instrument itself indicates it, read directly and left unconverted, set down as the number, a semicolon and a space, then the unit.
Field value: 750; psi
